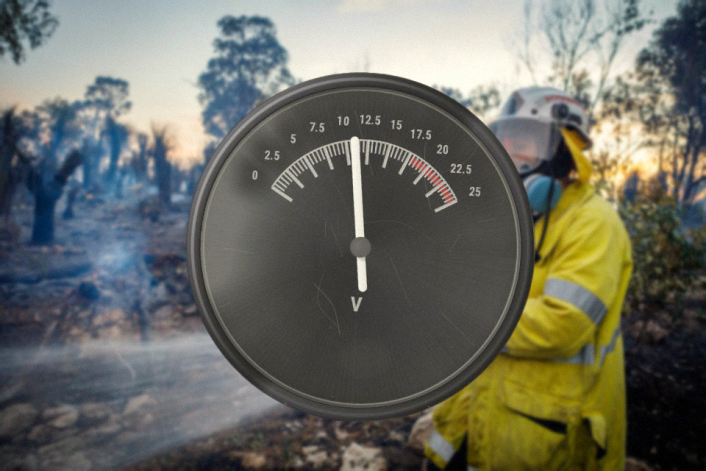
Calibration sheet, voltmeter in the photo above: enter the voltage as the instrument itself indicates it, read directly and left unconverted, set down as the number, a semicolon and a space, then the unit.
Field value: 11; V
